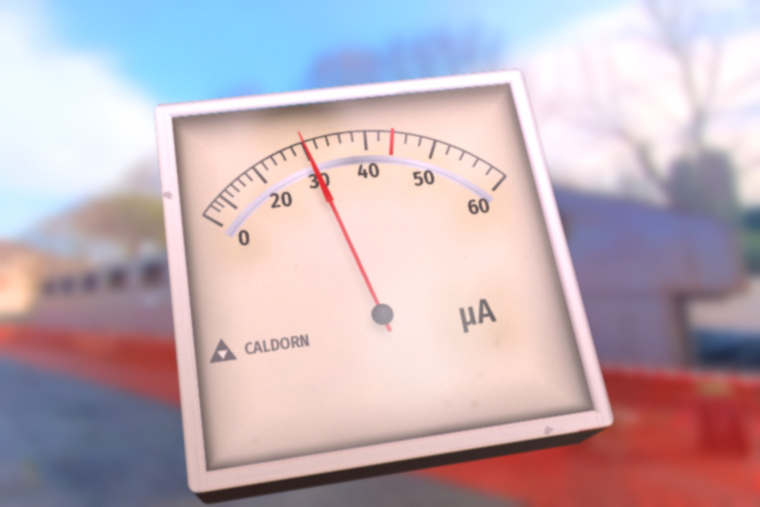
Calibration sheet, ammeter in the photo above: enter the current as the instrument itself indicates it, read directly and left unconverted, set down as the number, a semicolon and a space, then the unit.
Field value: 30; µA
